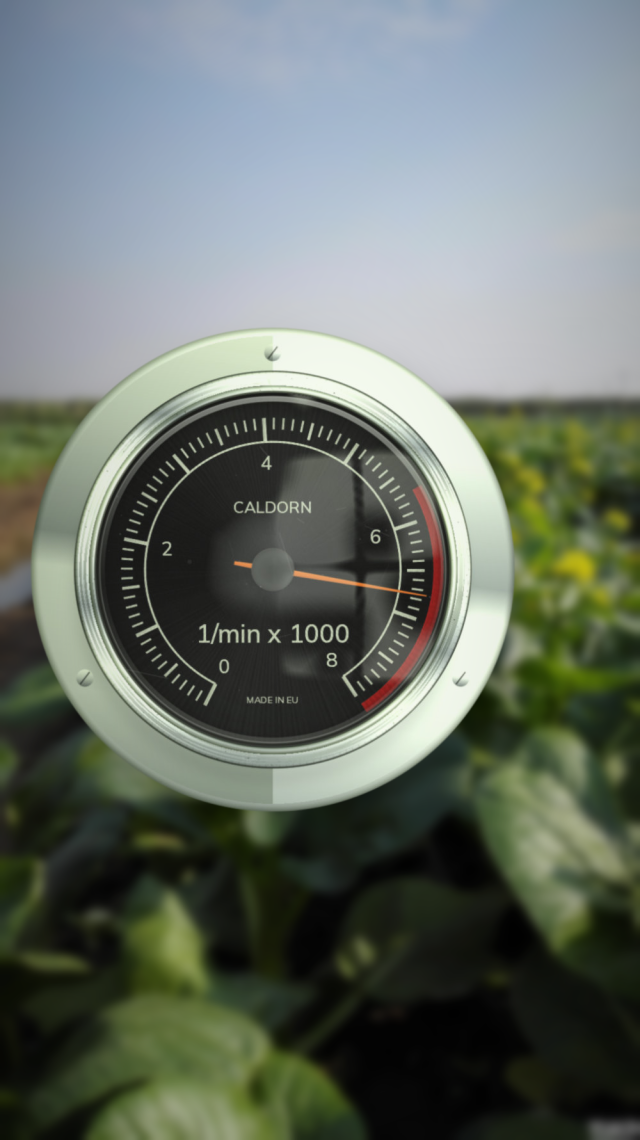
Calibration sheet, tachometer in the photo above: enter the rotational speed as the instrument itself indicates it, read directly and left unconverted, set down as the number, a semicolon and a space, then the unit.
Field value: 6750; rpm
